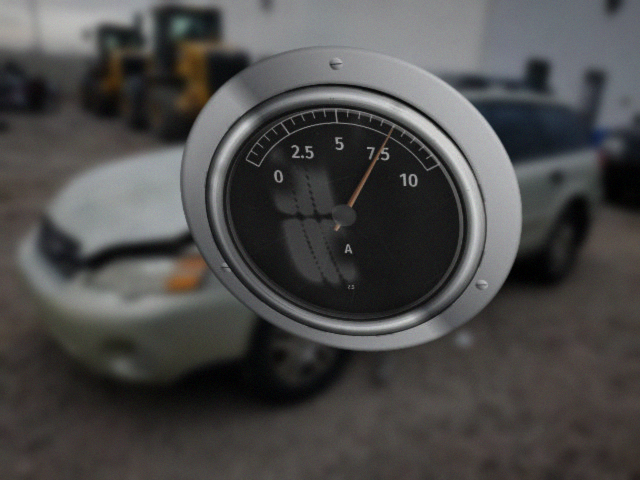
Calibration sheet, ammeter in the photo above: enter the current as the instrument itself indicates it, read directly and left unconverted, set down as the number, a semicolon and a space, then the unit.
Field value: 7.5; A
